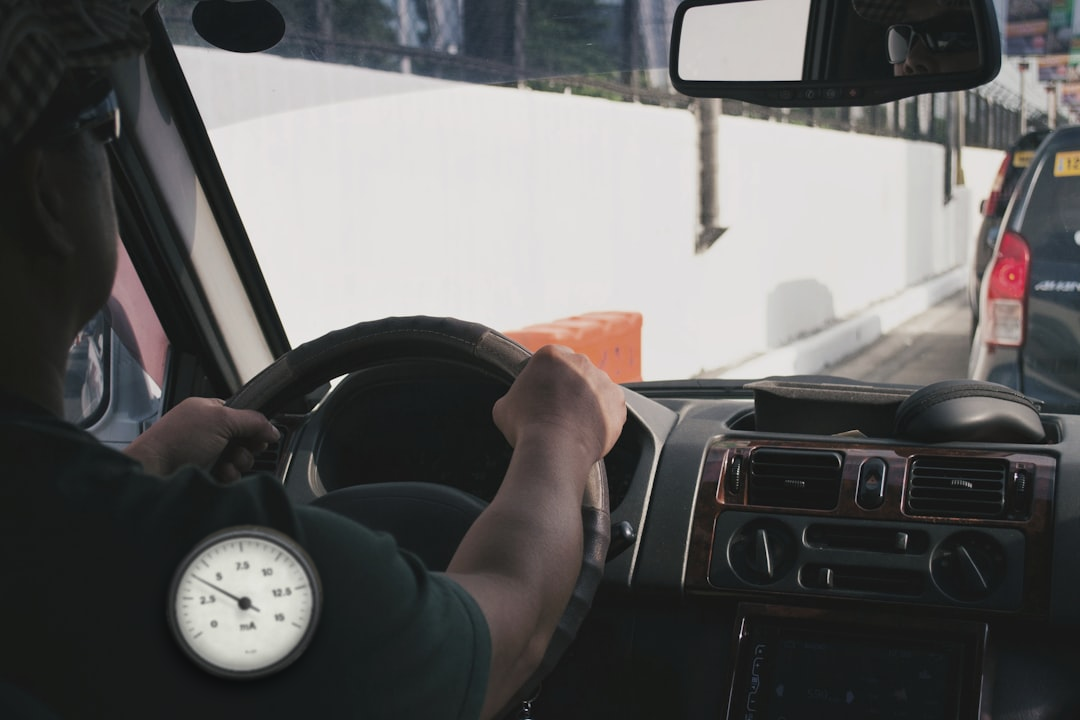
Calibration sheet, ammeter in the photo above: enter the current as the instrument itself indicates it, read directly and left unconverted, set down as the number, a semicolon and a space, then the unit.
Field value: 4; mA
